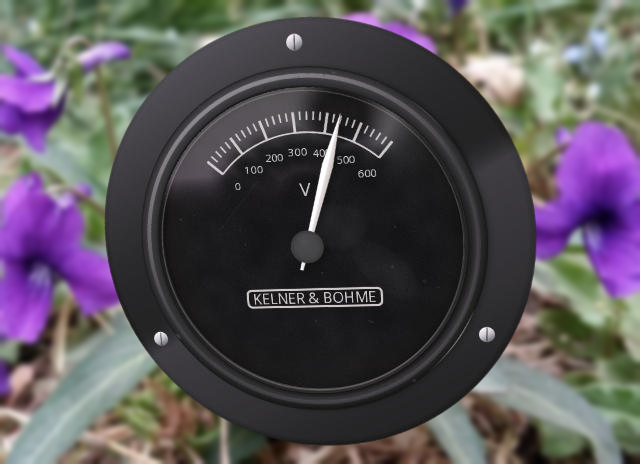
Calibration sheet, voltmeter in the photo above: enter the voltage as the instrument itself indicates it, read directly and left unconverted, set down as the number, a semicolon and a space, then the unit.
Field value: 440; V
